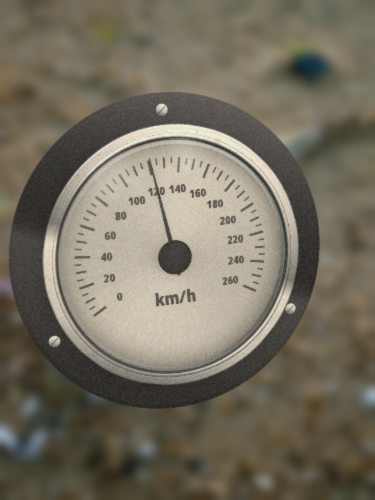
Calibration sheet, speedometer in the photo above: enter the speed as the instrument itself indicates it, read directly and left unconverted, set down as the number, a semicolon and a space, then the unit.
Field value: 120; km/h
